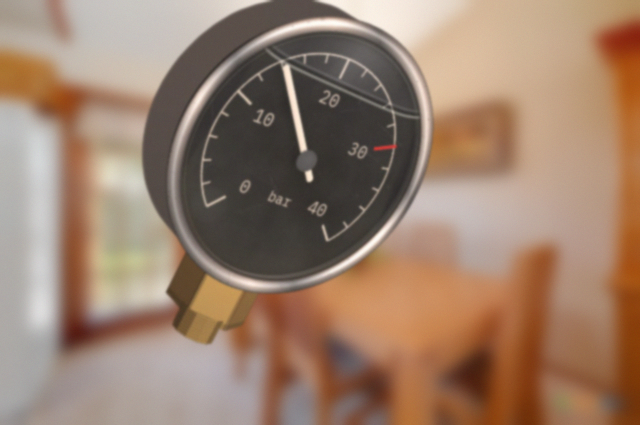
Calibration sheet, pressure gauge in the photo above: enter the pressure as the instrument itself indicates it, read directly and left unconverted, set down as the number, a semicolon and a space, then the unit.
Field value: 14; bar
